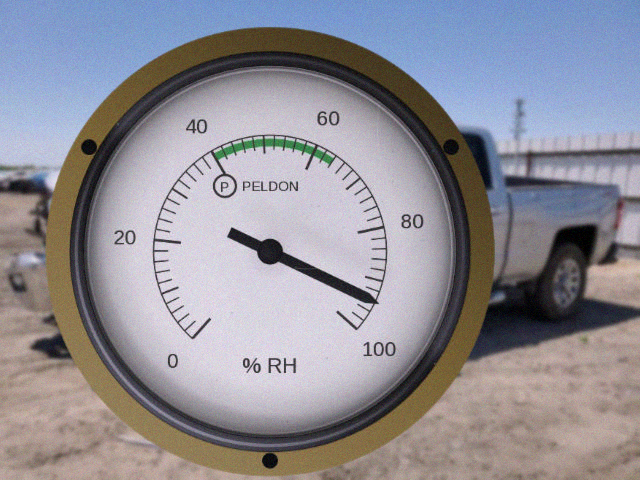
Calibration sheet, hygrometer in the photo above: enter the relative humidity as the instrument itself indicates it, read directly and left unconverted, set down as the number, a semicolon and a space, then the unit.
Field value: 94; %
